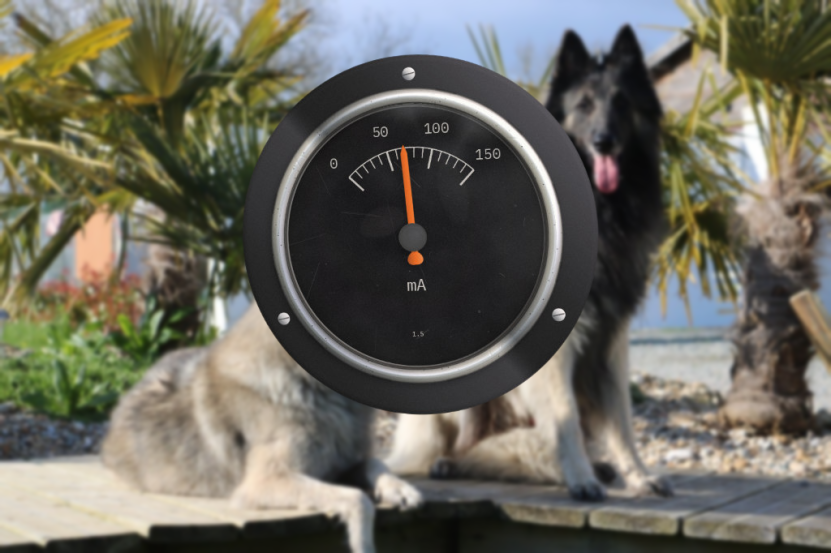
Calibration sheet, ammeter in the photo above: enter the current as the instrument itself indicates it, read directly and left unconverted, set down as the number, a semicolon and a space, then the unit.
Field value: 70; mA
